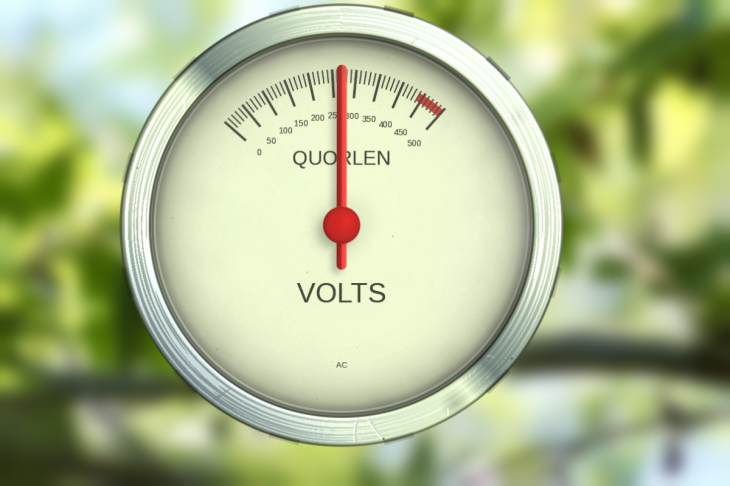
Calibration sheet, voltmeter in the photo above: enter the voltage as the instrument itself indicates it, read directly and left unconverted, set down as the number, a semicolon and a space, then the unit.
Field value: 270; V
